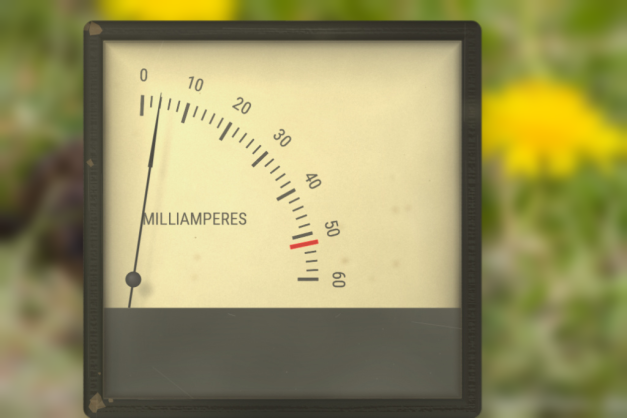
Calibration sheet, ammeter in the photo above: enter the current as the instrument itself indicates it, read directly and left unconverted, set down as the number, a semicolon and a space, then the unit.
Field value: 4; mA
